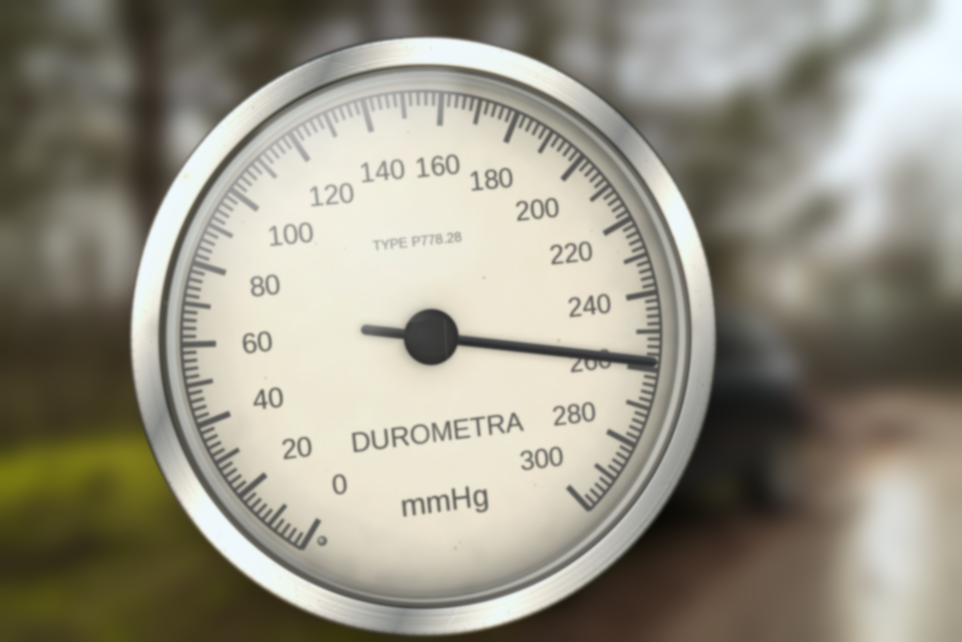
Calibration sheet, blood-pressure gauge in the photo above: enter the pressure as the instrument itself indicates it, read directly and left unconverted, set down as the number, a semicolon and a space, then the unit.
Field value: 258; mmHg
